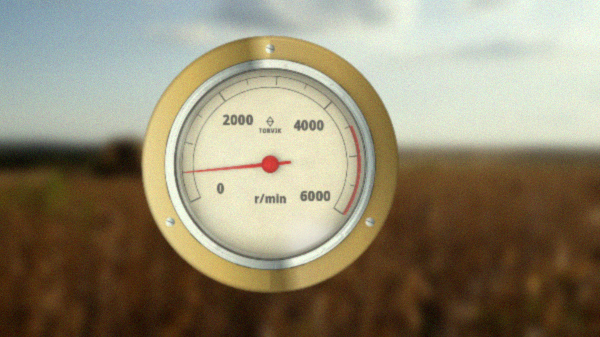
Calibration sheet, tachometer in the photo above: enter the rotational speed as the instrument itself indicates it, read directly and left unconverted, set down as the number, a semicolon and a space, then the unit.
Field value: 500; rpm
